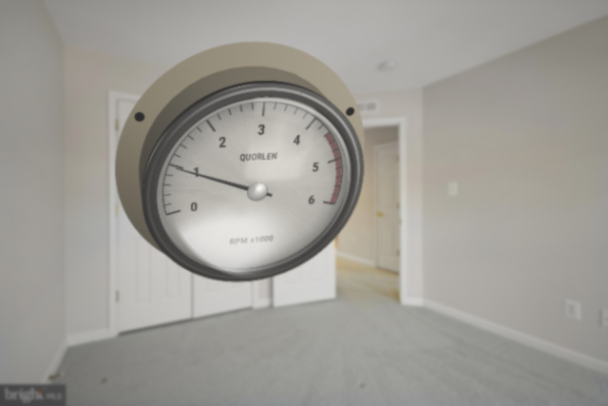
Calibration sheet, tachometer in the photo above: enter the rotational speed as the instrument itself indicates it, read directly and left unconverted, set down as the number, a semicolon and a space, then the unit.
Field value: 1000; rpm
